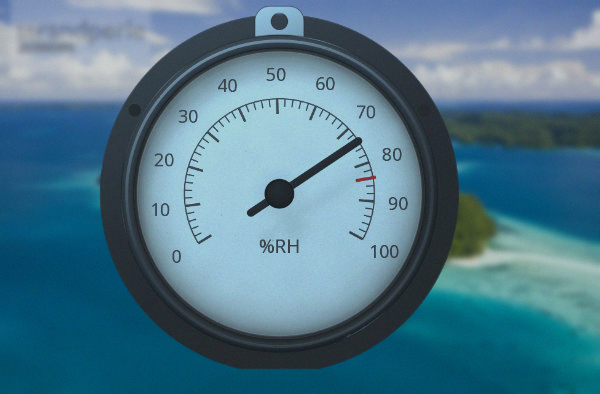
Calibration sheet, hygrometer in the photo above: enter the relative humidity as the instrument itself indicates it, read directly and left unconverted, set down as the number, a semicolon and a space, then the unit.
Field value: 74; %
